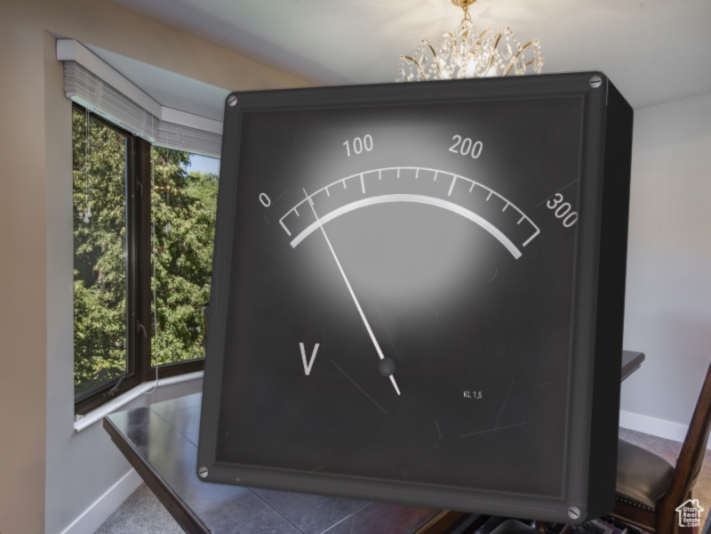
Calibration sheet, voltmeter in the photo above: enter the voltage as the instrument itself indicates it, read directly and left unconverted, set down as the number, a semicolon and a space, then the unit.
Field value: 40; V
